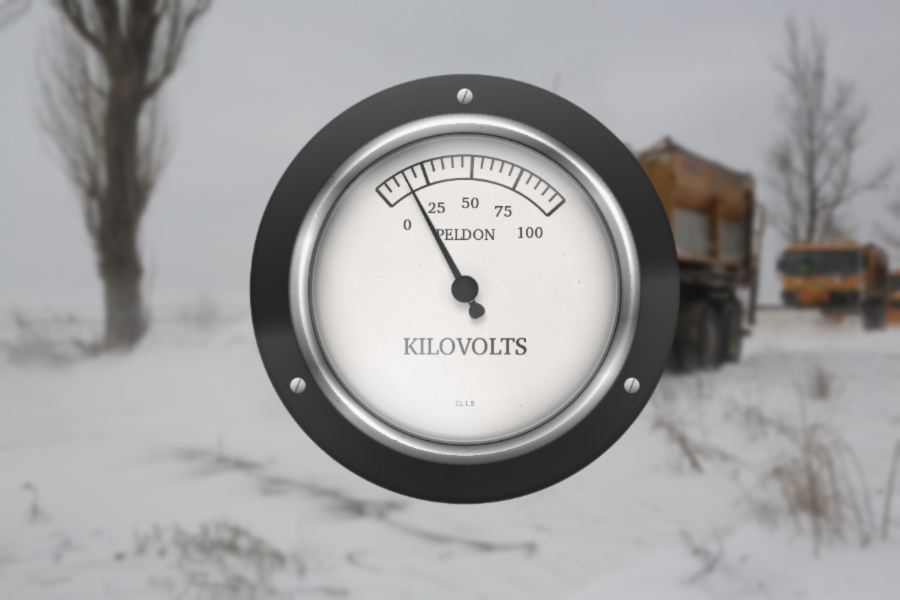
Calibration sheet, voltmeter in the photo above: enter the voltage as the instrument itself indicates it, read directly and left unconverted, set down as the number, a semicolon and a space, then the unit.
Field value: 15; kV
